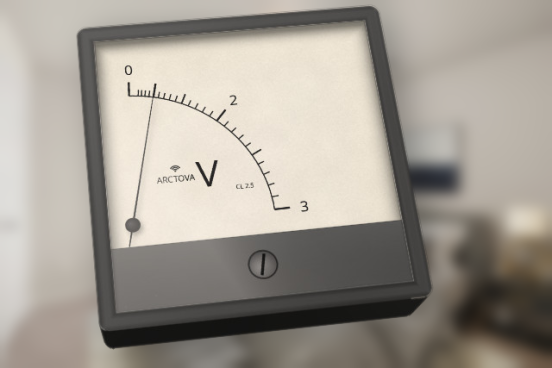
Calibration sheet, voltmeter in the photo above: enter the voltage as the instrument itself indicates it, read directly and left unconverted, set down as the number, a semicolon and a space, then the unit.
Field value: 1; V
